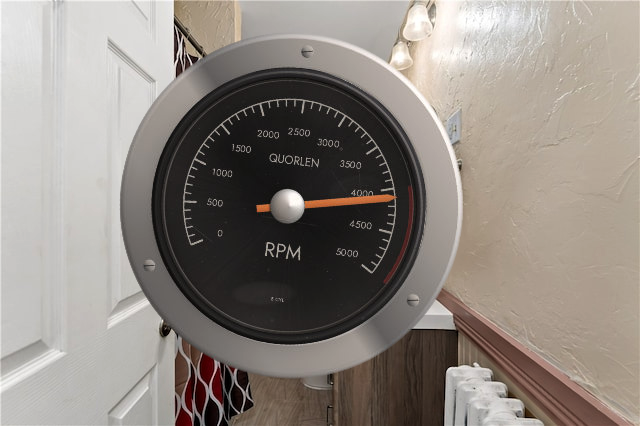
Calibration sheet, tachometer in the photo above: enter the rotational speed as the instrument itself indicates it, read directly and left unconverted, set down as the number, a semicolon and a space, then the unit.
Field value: 4100; rpm
